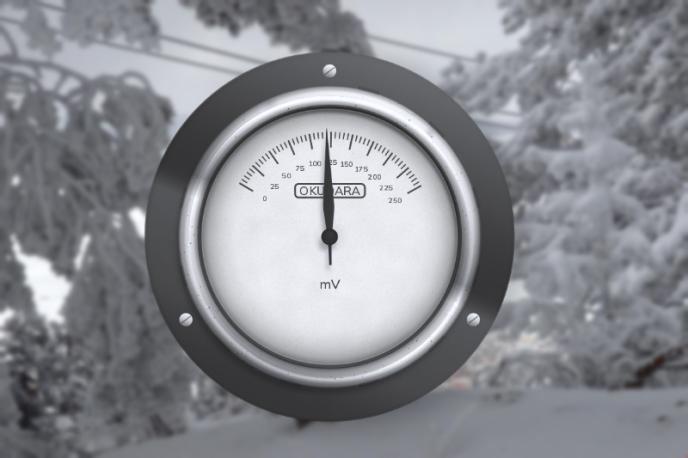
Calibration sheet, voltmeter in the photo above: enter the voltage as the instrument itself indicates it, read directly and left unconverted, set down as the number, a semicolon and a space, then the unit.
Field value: 120; mV
